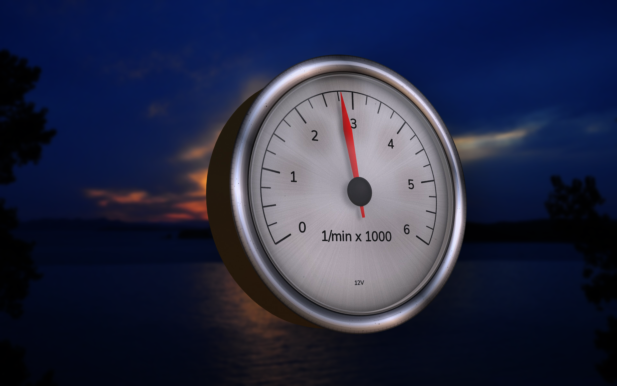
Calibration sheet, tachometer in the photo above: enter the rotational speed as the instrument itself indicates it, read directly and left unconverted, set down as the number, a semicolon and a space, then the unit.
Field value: 2750; rpm
